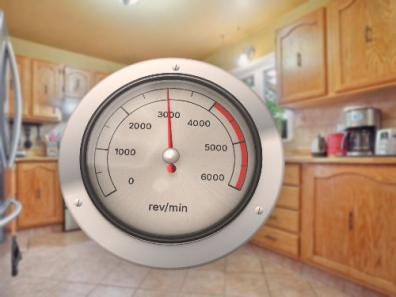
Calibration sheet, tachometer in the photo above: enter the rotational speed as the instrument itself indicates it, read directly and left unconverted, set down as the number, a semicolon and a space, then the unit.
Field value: 3000; rpm
